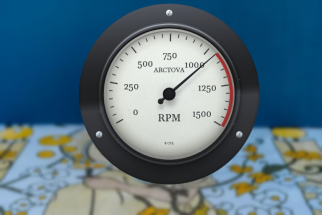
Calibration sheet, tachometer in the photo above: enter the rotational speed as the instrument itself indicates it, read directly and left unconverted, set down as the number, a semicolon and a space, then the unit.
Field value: 1050; rpm
